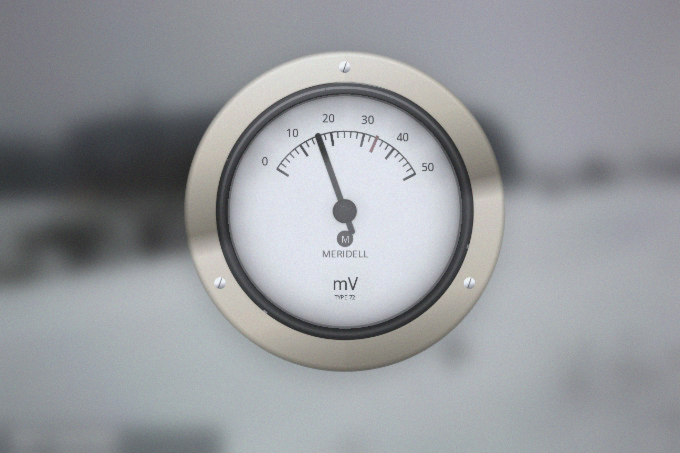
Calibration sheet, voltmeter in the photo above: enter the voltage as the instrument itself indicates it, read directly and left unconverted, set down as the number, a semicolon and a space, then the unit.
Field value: 16; mV
